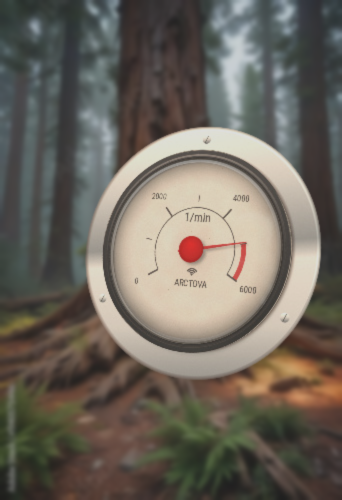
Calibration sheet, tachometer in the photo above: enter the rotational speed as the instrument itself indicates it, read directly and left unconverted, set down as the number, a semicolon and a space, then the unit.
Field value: 5000; rpm
